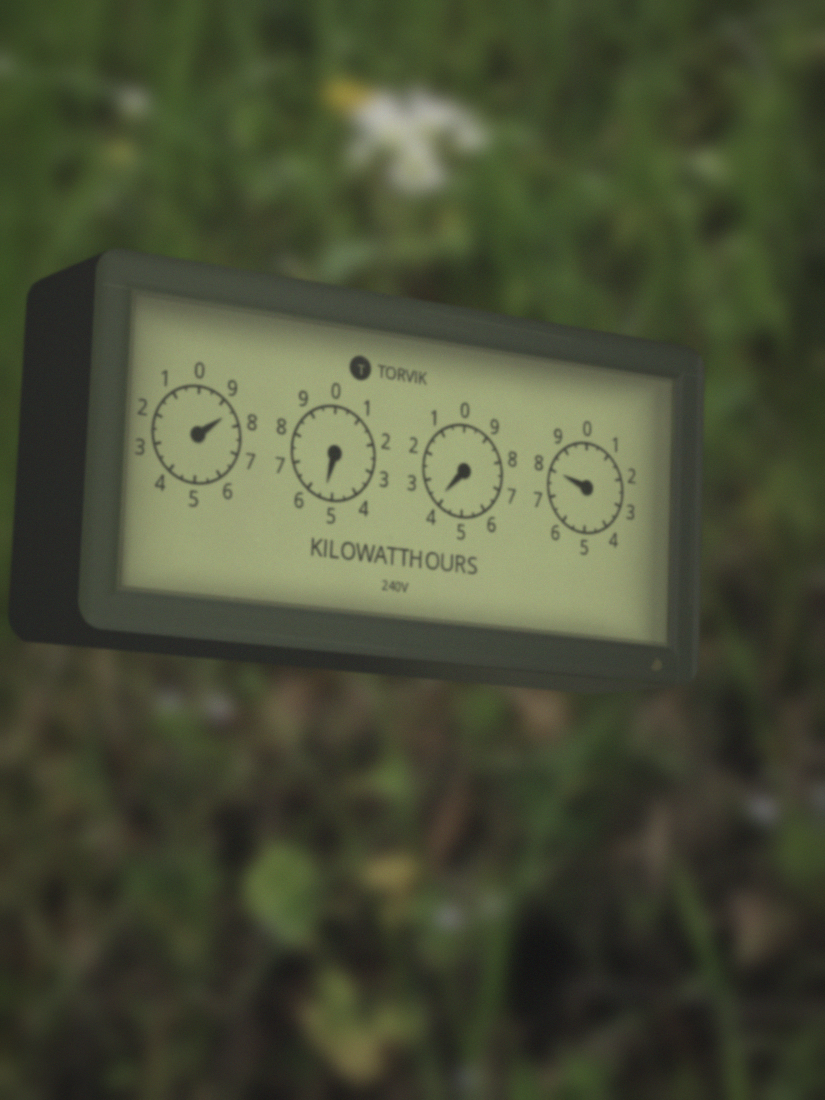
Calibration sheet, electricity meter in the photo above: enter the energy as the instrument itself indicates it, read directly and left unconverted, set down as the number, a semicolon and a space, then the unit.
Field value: 8538; kWh
